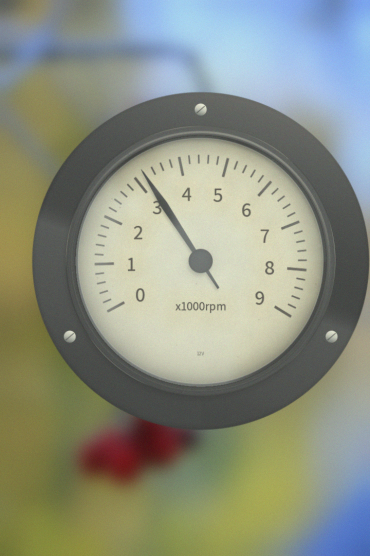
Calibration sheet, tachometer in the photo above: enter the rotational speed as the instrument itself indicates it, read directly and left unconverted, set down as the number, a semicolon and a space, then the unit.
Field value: 3200; rpm
